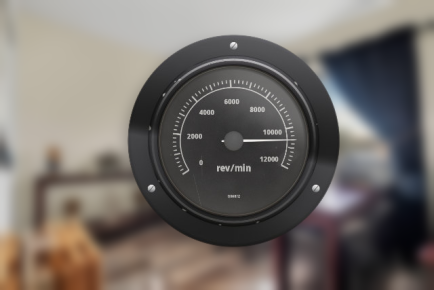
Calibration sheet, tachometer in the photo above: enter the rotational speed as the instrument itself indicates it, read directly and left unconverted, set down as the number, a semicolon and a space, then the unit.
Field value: 10600; rpm
